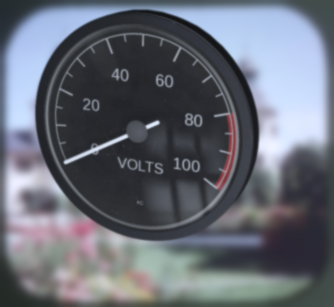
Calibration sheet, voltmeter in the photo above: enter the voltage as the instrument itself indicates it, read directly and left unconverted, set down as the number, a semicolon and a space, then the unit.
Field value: 0; V
